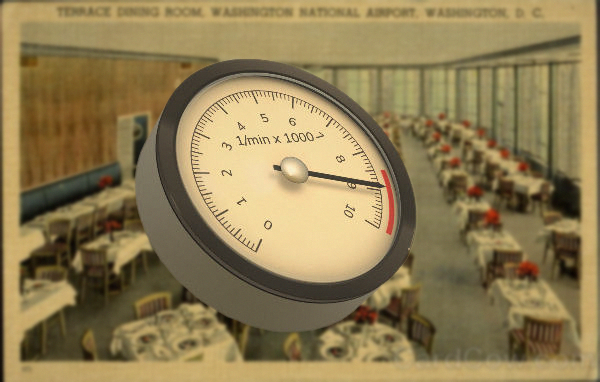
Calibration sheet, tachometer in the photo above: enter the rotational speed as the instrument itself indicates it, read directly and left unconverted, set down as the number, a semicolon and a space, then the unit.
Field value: 9000; rpm
